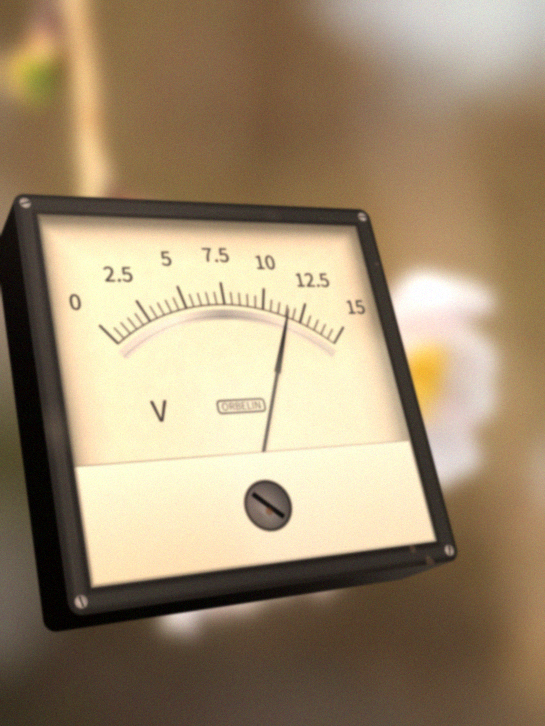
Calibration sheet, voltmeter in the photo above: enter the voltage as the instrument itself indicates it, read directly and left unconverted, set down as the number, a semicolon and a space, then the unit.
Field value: 11.5; V
